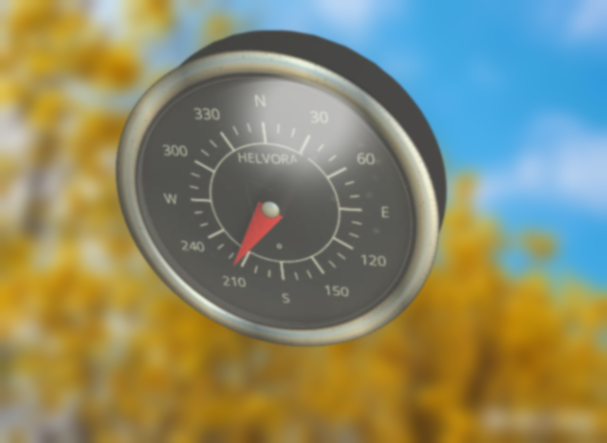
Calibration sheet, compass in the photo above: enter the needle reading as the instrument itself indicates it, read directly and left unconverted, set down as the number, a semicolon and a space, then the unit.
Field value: 215; °
